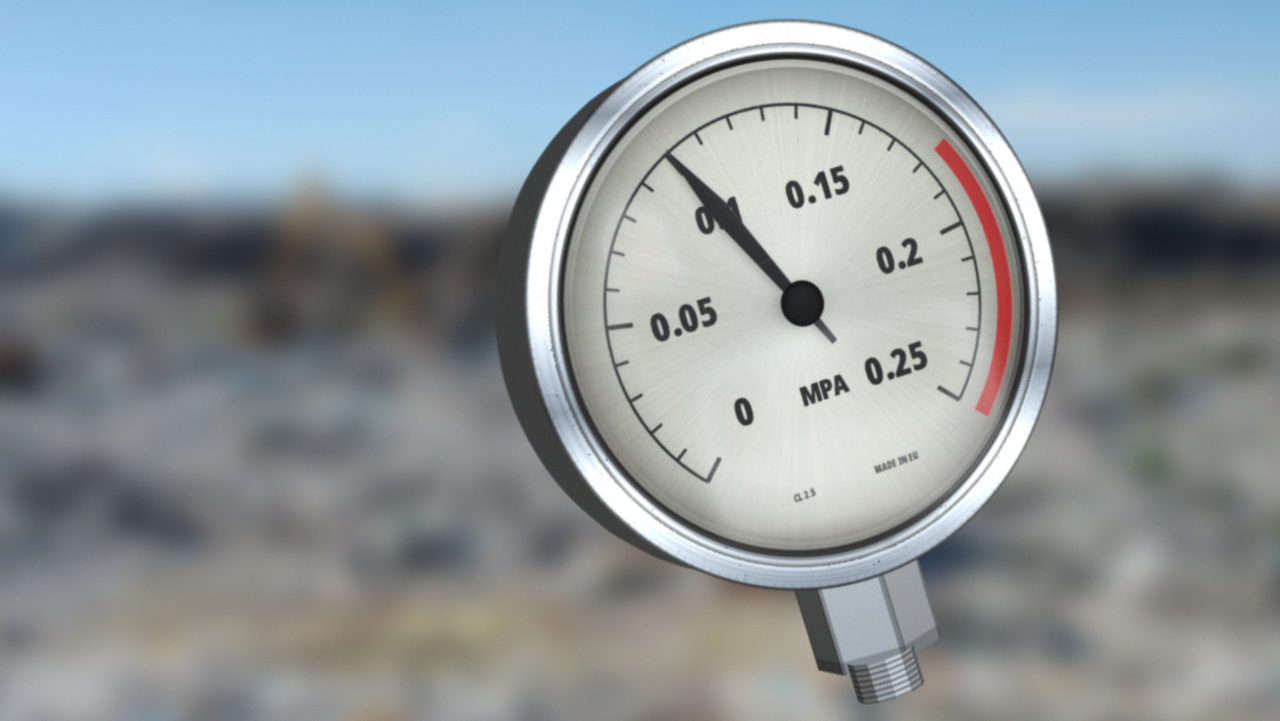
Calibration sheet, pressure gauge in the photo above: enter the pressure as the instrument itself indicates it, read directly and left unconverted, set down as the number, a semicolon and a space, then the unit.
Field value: 0.1; MPa
